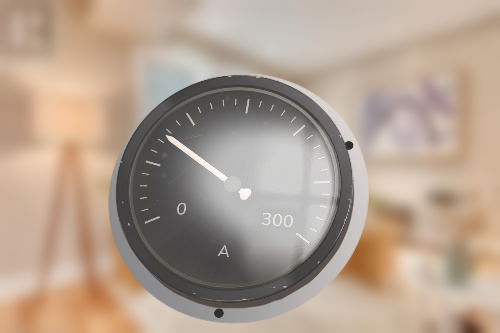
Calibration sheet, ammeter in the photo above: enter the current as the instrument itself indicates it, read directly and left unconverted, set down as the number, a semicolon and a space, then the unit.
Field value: 75; A
